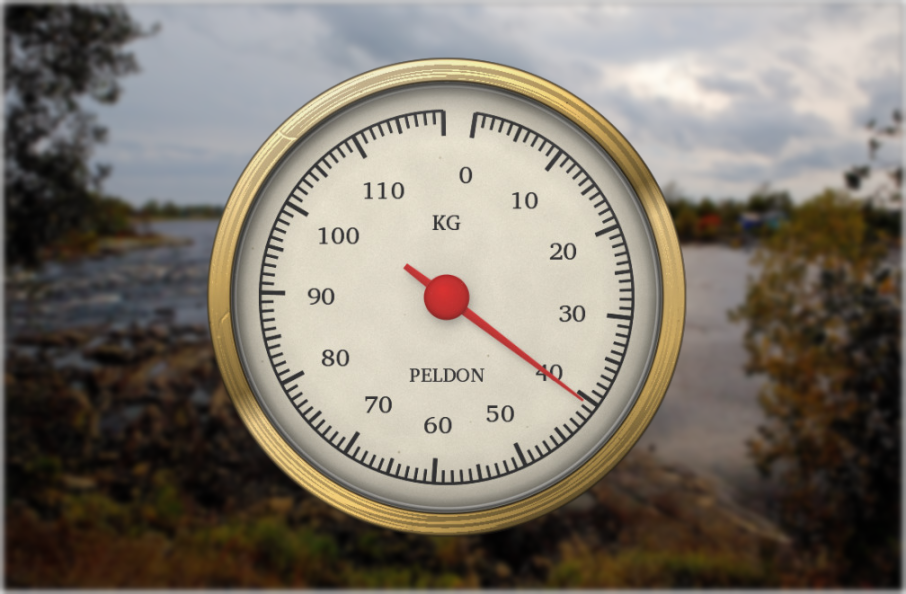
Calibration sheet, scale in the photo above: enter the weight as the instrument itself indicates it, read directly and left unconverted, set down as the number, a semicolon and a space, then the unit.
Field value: 40.5; kg
